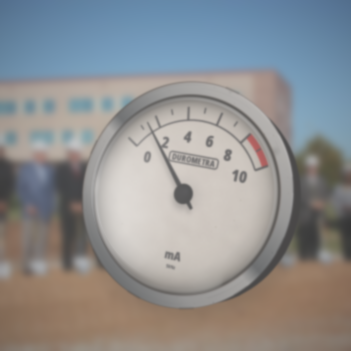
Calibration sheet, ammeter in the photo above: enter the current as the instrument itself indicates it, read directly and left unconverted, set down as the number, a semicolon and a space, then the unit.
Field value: 1.5; mA
